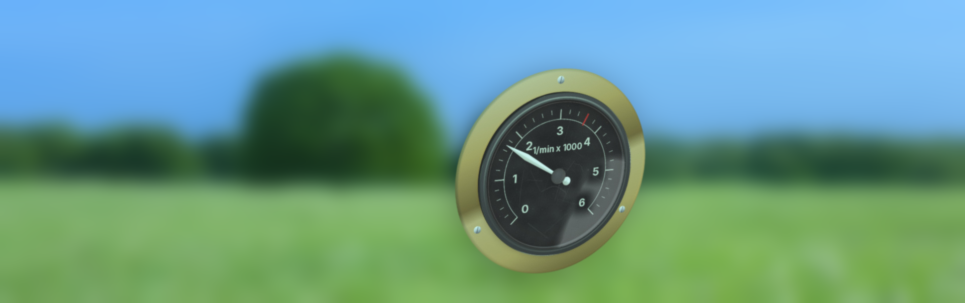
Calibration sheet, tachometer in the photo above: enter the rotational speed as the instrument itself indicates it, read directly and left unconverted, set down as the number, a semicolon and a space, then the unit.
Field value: 1700; rpm
